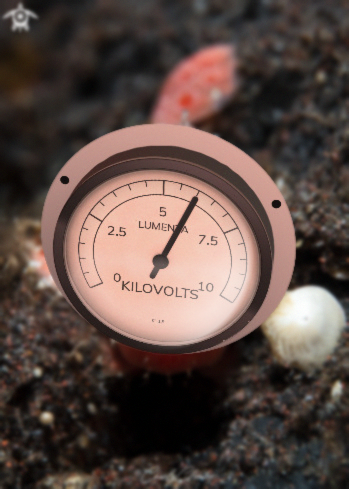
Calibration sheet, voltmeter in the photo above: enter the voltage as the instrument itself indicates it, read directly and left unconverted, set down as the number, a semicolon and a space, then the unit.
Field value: 6; kV
